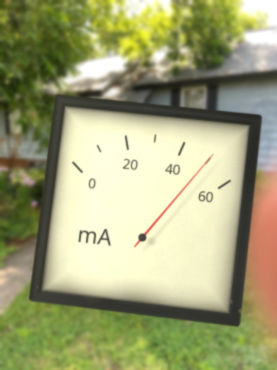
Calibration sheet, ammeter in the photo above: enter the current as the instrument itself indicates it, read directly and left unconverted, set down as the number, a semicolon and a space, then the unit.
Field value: 50; mA
